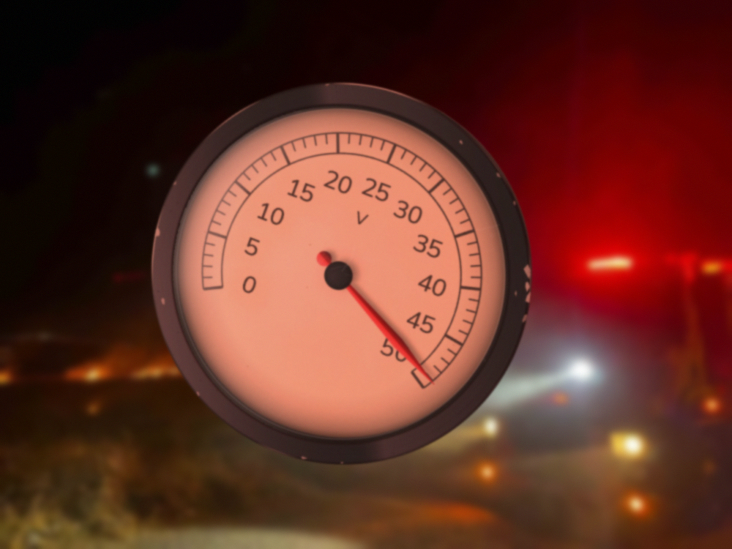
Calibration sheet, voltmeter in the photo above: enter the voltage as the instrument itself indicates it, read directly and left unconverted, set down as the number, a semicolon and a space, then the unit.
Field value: 49; V
